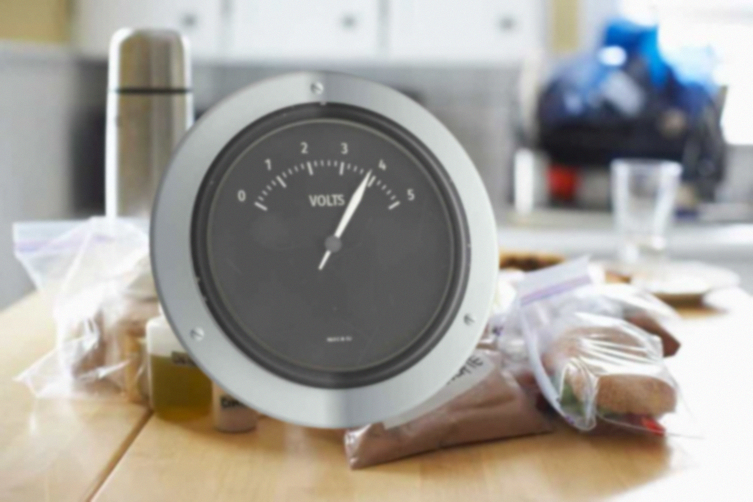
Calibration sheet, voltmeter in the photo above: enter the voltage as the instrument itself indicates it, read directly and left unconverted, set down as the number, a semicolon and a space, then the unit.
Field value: 3.8; V
